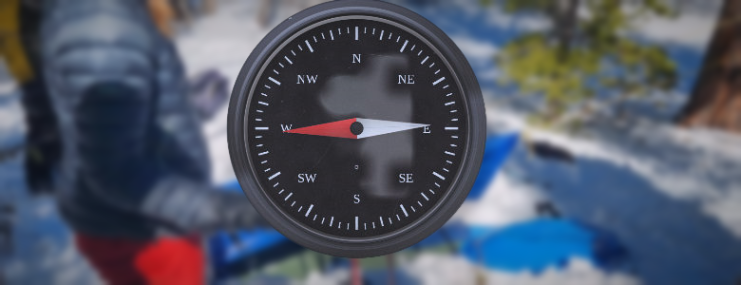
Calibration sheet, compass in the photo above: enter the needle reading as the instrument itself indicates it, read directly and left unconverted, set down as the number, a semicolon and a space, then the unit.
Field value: 267.5; °
